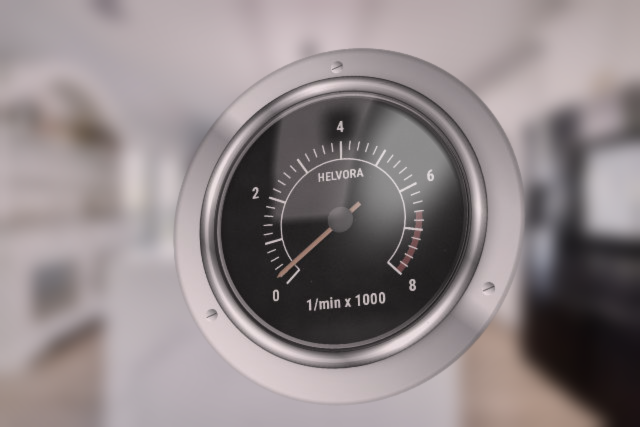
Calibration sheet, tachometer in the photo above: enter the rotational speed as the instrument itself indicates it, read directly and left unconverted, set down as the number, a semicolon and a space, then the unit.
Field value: 200; rpm
